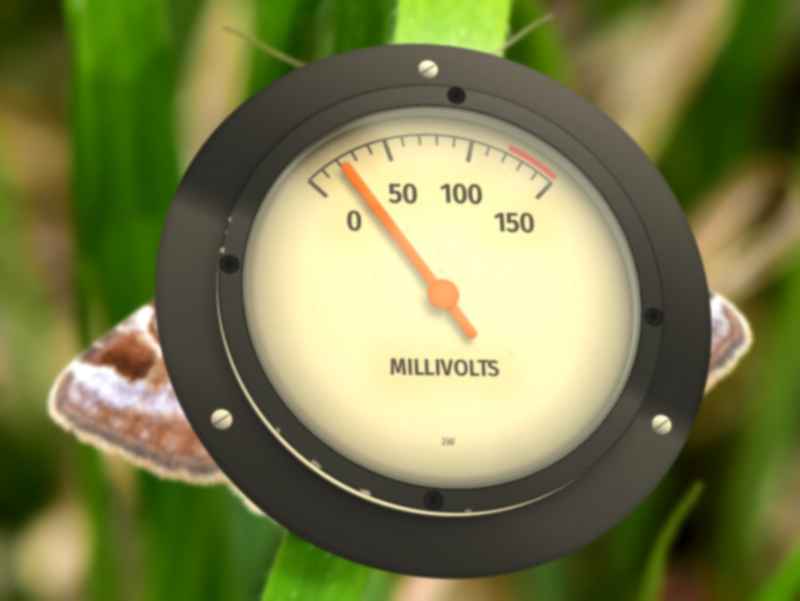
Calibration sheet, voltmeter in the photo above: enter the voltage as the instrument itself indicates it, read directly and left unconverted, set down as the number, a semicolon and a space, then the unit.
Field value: 20; mV
